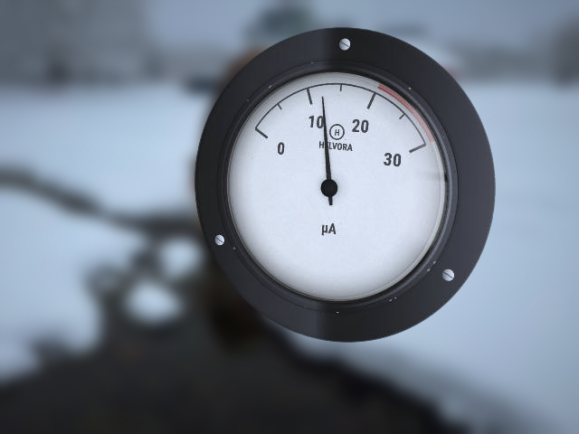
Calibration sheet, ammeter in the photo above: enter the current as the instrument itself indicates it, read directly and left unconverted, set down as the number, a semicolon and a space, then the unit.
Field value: 12.5; µA
